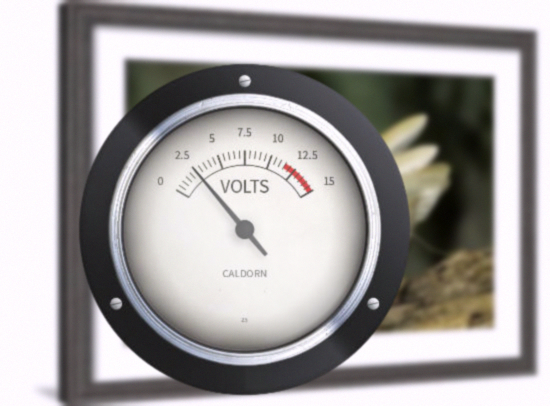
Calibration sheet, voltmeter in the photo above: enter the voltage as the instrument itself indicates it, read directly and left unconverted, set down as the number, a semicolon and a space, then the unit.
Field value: 2.5; V
